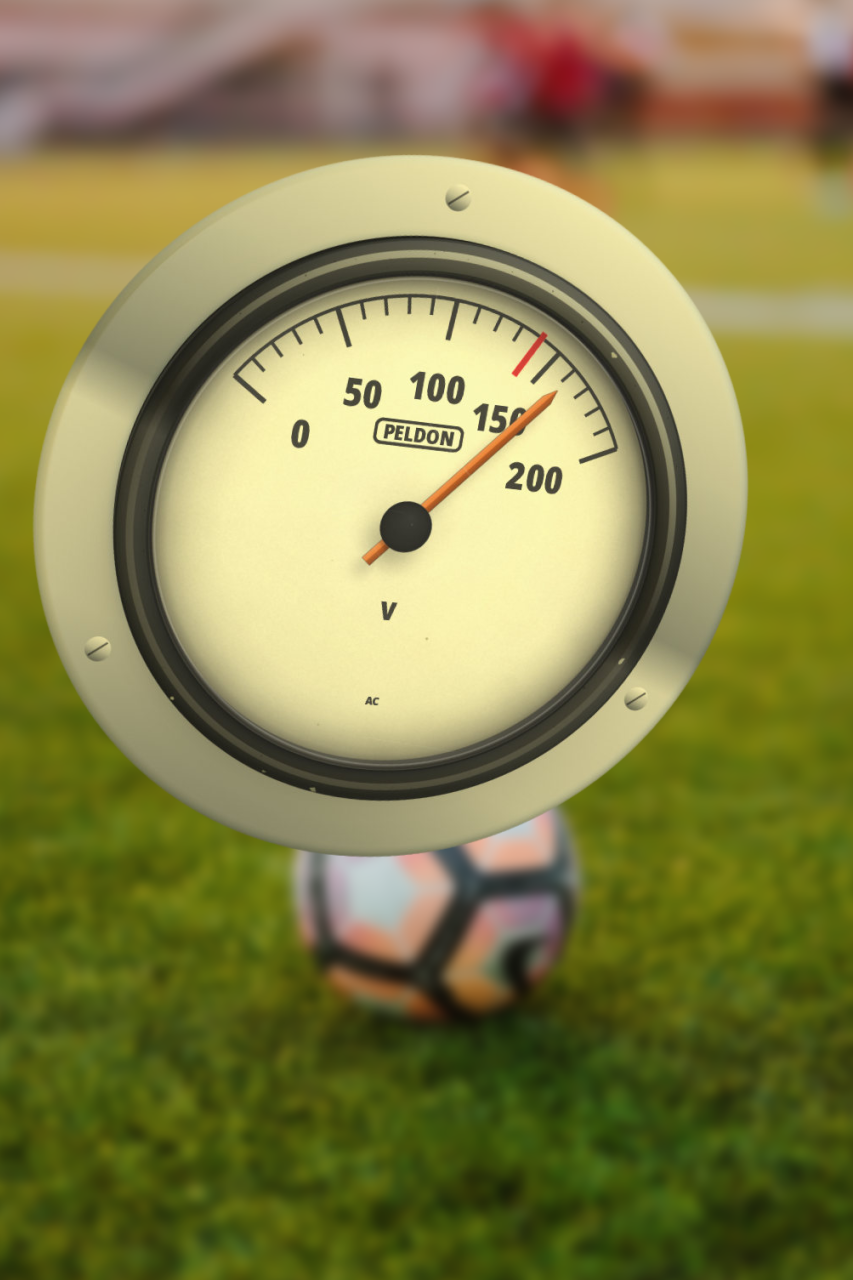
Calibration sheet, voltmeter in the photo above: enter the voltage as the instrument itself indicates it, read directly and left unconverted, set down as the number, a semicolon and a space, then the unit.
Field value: 160; V
